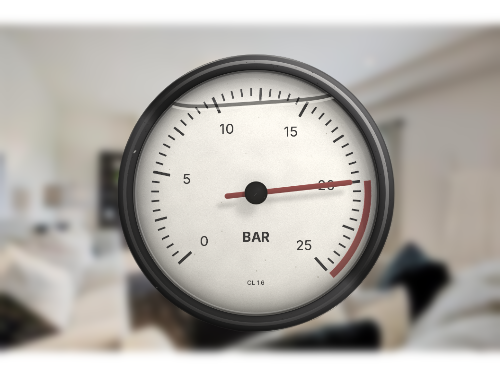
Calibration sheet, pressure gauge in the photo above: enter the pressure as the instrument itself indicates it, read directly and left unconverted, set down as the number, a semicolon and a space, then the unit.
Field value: 20; bar
